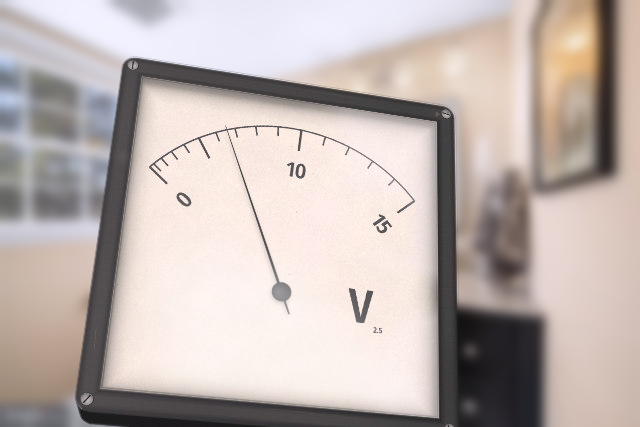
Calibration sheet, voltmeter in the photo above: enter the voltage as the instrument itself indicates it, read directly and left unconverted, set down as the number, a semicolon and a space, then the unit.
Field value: 6.5; V
